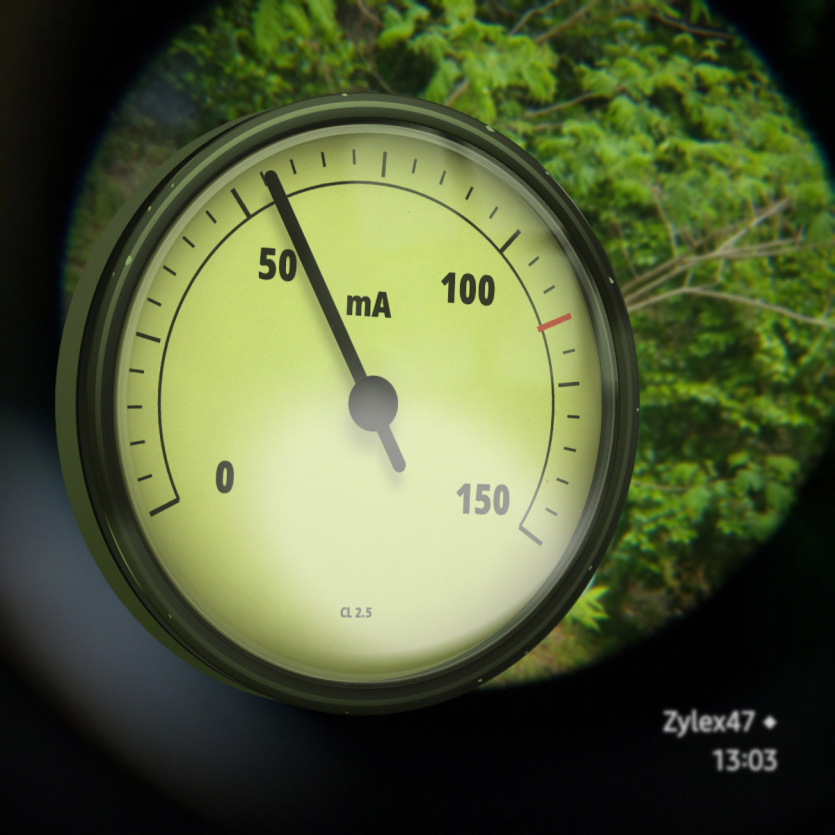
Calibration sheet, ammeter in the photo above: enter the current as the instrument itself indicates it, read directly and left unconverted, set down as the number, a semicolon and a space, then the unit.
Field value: 55; mA
